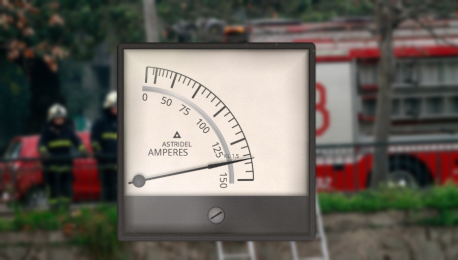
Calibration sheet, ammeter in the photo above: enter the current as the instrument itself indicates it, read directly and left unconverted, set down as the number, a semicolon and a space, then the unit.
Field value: 137.5; A
